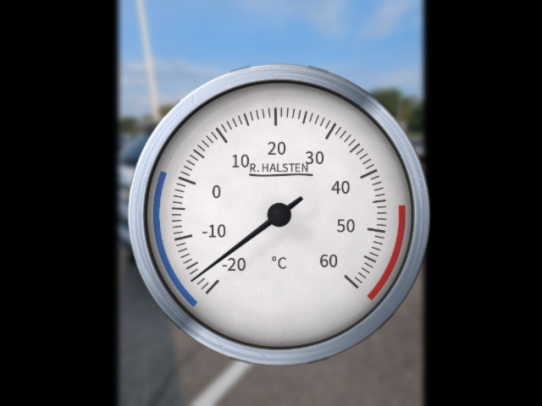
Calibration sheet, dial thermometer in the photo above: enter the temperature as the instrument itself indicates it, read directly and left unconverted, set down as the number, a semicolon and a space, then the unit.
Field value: -17; °C
